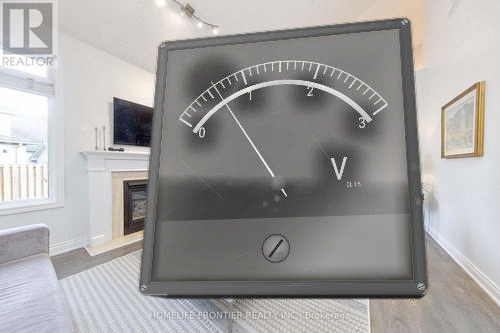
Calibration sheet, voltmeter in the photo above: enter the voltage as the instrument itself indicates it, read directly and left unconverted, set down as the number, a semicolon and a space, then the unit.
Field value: 0.6; V
